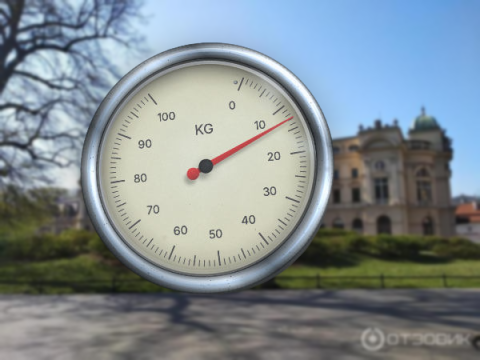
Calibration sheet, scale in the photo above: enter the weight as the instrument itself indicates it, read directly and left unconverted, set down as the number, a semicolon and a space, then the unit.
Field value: 13; kg
